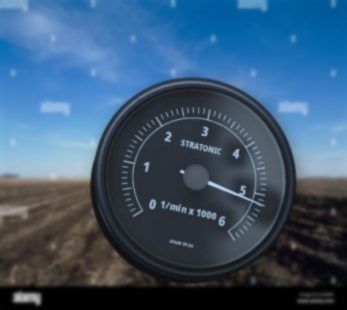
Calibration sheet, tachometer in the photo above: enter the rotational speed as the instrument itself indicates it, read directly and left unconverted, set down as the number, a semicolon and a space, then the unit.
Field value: 5200; rpm
